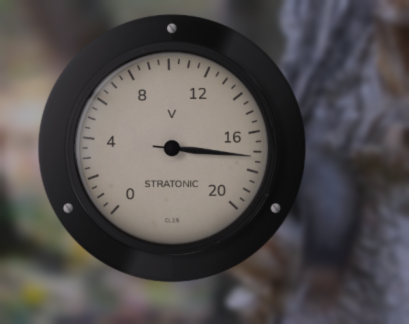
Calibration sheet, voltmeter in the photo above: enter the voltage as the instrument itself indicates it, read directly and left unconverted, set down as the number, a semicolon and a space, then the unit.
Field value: 17.25; V
